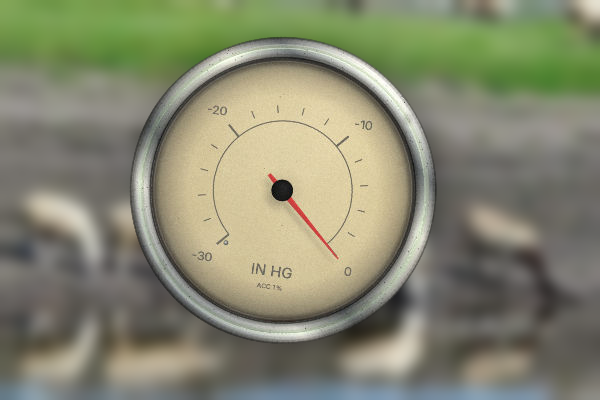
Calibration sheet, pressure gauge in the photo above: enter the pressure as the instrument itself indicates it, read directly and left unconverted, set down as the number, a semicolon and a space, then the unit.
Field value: 0; inHg
